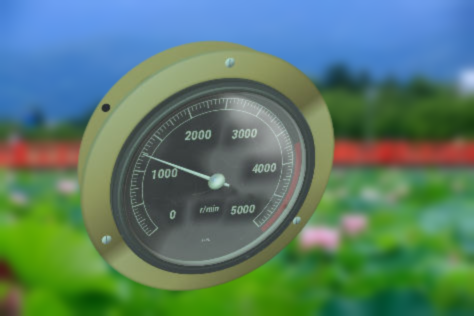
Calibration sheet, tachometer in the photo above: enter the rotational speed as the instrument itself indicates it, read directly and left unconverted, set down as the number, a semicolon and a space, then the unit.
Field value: 1250; rpm
